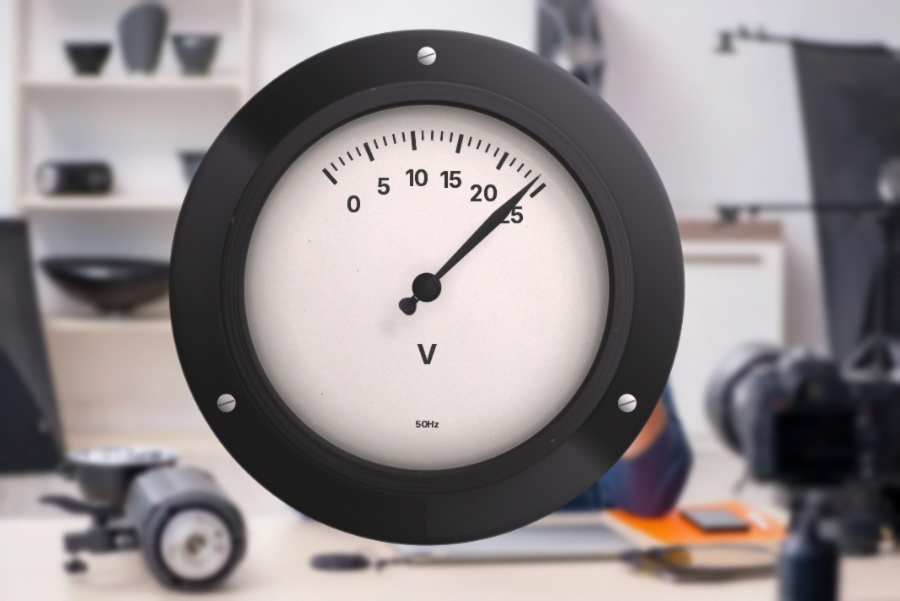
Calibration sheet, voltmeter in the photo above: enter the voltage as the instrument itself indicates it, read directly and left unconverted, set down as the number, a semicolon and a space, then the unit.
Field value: 24; V
